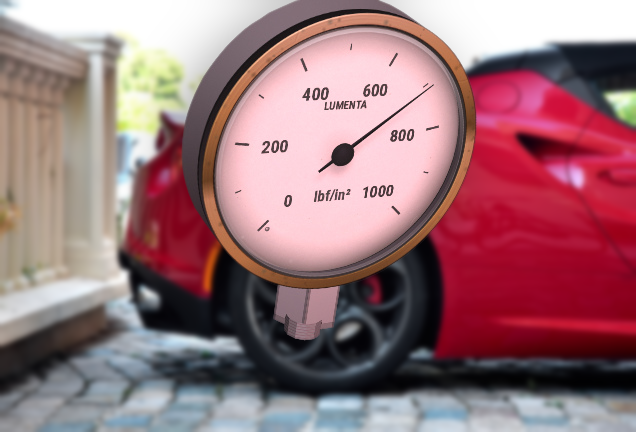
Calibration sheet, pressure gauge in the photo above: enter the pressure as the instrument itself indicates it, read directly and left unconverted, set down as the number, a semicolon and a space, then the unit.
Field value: 700; psi
